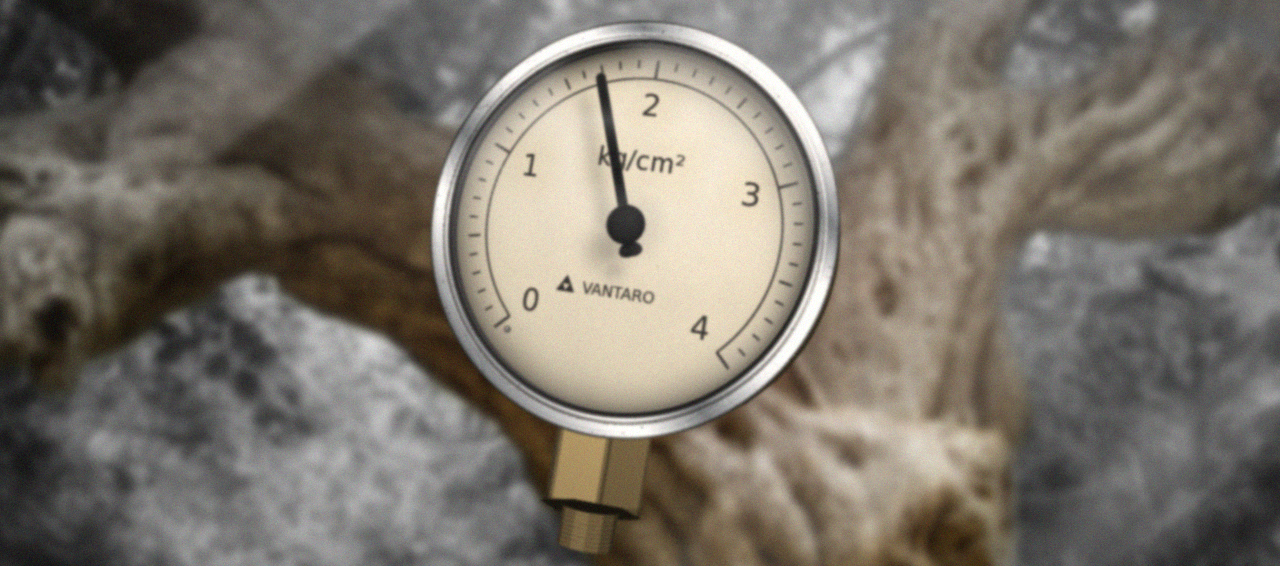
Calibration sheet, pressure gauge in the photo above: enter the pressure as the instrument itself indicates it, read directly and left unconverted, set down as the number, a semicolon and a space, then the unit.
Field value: 1.7; kg/cm²
